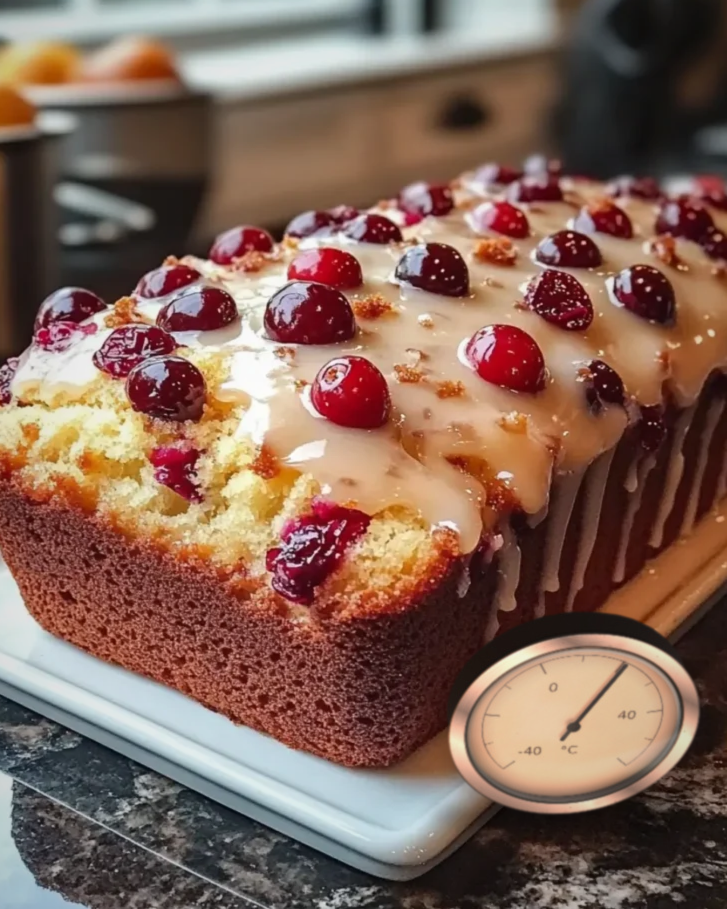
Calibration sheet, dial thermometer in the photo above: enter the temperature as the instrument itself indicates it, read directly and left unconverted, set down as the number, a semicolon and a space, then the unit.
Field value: 20; °C
